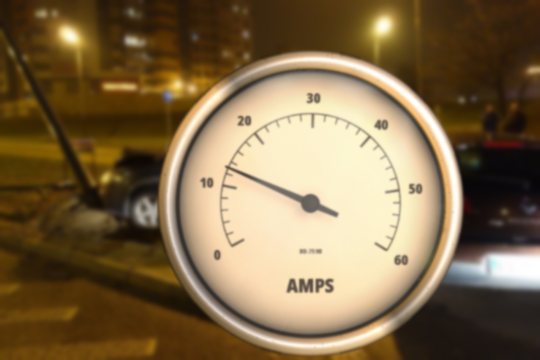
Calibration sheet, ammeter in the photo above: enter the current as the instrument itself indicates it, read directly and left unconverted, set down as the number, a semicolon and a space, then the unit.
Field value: 13; A
